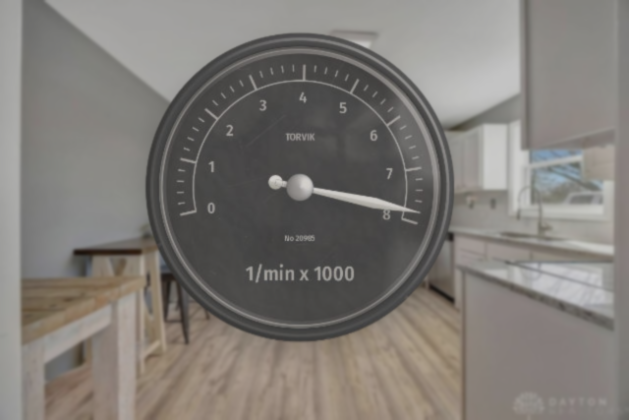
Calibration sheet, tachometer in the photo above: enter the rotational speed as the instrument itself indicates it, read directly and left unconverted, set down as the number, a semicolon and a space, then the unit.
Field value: 7800; rpm
